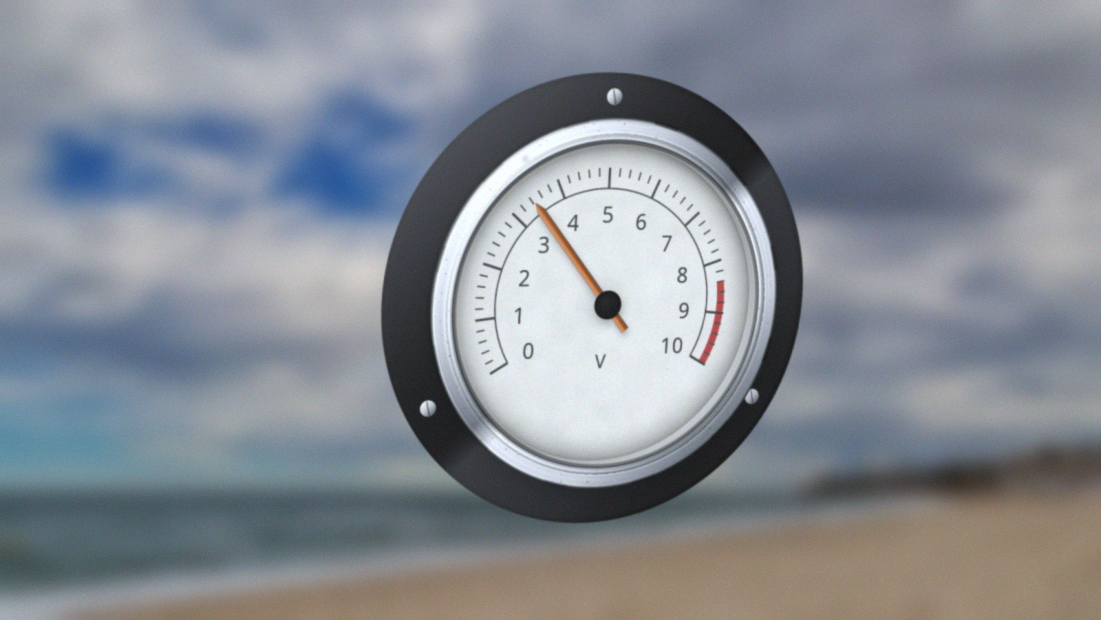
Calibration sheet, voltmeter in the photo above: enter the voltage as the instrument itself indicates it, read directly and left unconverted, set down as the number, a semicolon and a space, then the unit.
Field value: 3.4; V
